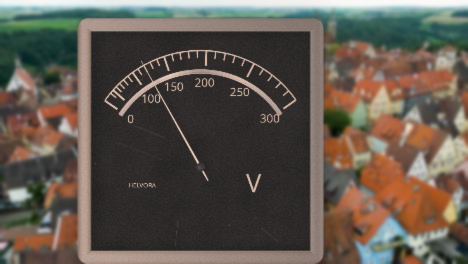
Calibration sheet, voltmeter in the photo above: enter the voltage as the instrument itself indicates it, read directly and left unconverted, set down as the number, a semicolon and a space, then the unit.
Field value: 120; V
